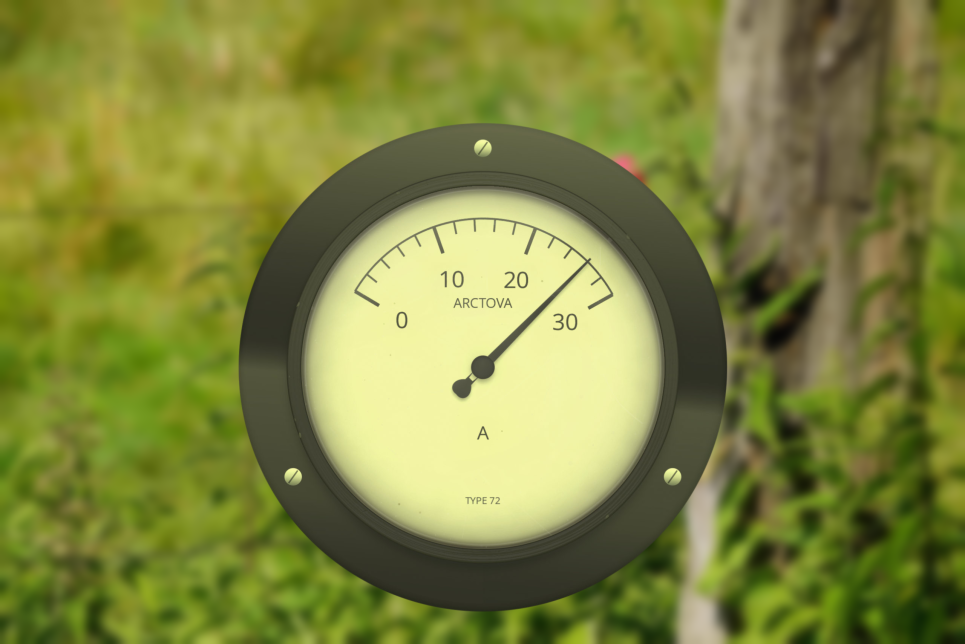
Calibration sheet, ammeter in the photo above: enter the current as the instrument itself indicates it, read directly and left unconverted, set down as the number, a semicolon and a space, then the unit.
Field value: 26; A
